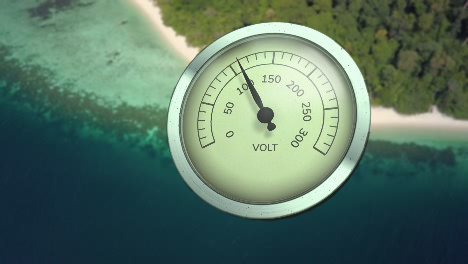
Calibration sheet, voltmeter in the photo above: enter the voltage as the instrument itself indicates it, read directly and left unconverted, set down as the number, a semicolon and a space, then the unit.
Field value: 110; V
